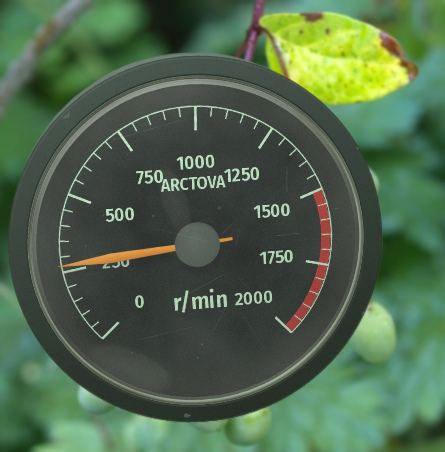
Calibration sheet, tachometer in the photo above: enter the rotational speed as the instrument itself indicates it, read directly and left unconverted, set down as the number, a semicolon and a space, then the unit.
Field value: 275; rpm
